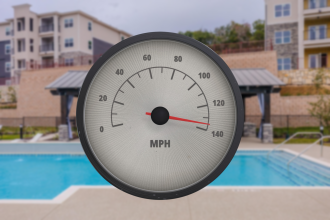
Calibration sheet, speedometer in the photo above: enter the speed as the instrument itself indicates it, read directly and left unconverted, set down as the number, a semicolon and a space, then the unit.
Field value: 135; mph
